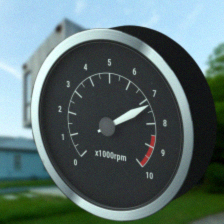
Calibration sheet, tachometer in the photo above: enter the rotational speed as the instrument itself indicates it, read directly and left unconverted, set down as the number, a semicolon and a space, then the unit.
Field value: 7250; rpm
